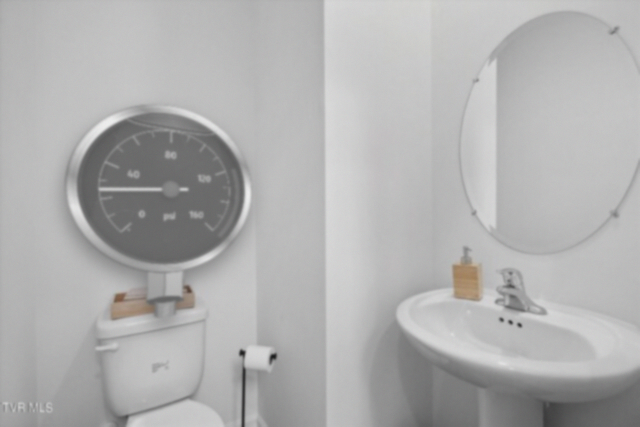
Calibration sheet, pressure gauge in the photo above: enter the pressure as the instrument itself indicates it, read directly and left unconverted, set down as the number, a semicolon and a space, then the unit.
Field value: 25; psi
